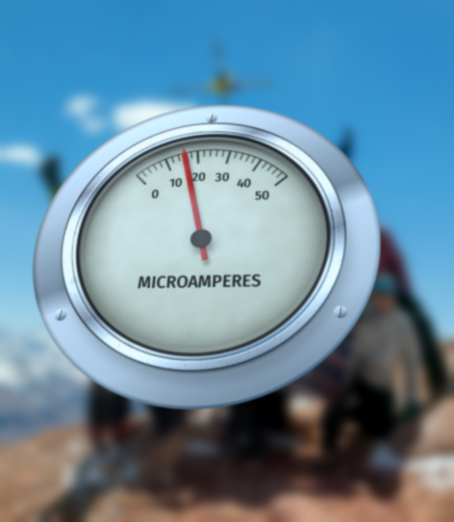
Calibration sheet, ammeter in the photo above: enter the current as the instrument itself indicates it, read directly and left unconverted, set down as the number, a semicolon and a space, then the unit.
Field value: 16; µA
